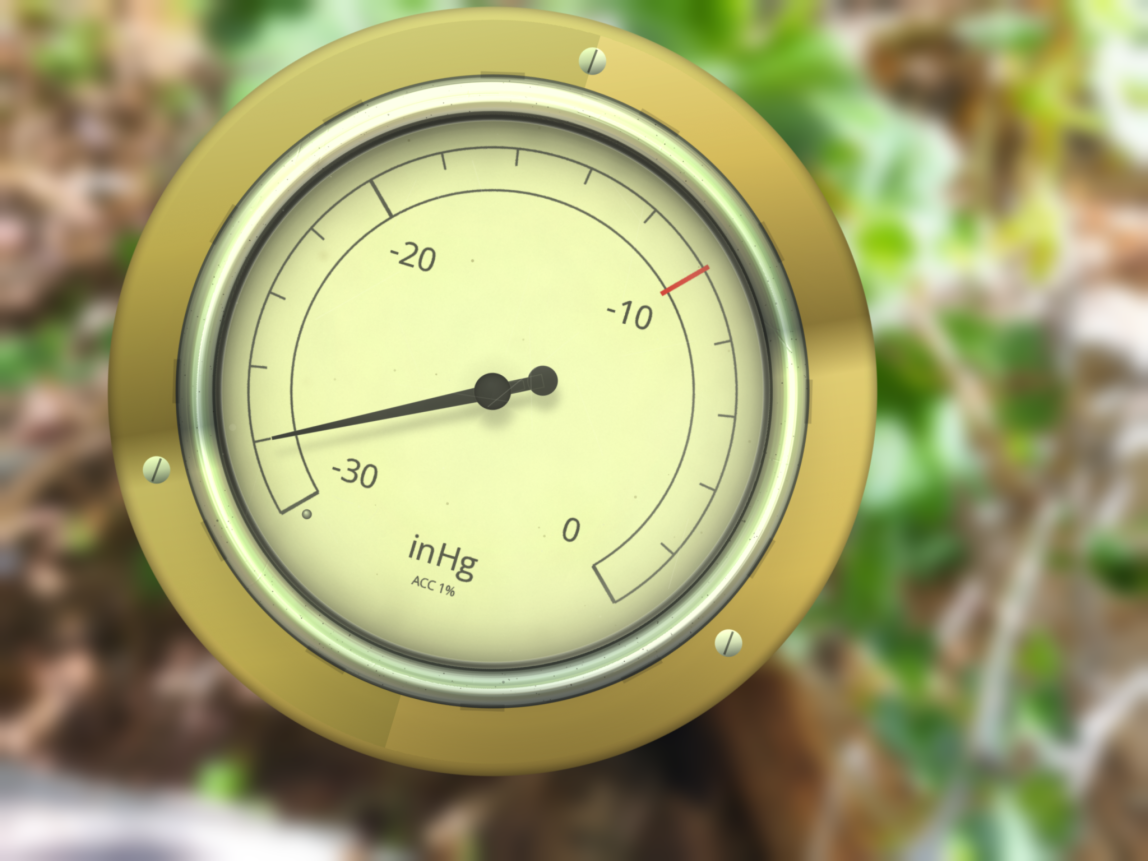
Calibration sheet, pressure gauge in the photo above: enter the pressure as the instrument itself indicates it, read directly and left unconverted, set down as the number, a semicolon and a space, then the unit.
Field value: -28; inHg
